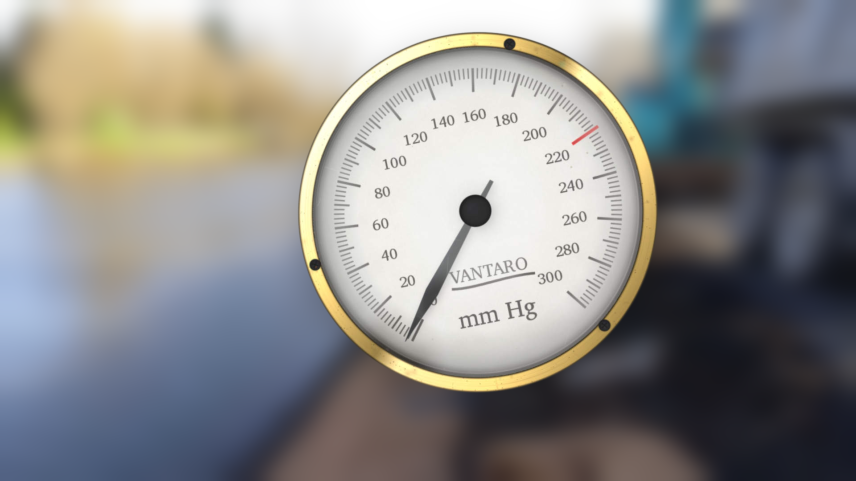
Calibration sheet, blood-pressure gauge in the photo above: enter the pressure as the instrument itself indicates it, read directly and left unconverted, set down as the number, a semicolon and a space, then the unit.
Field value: 2; mmHg
